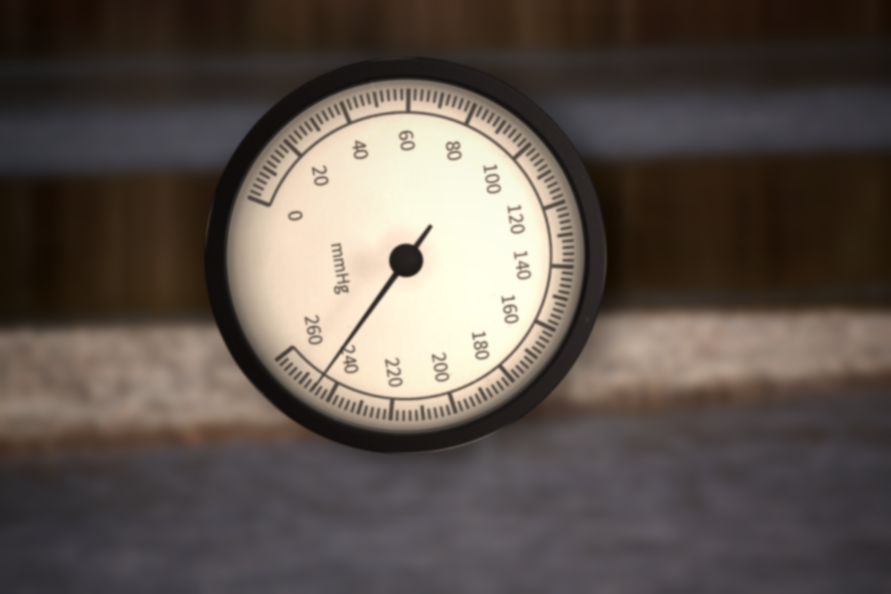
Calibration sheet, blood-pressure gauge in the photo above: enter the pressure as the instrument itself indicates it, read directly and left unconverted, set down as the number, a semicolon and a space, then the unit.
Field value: 246; mmHg
